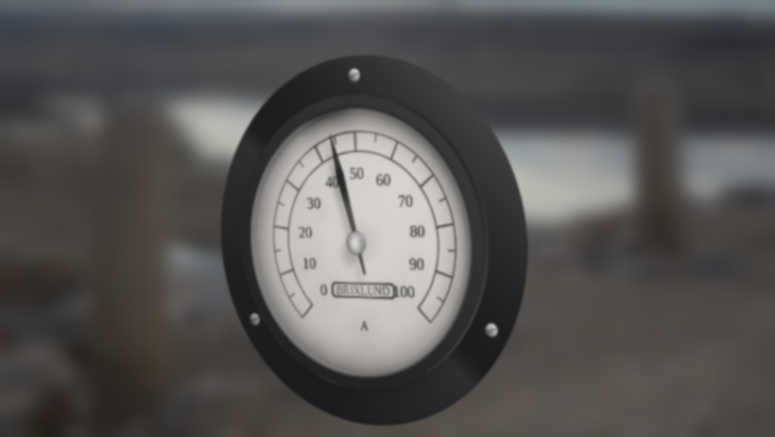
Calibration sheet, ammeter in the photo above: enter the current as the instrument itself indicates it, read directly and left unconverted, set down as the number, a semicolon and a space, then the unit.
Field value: 45; A
